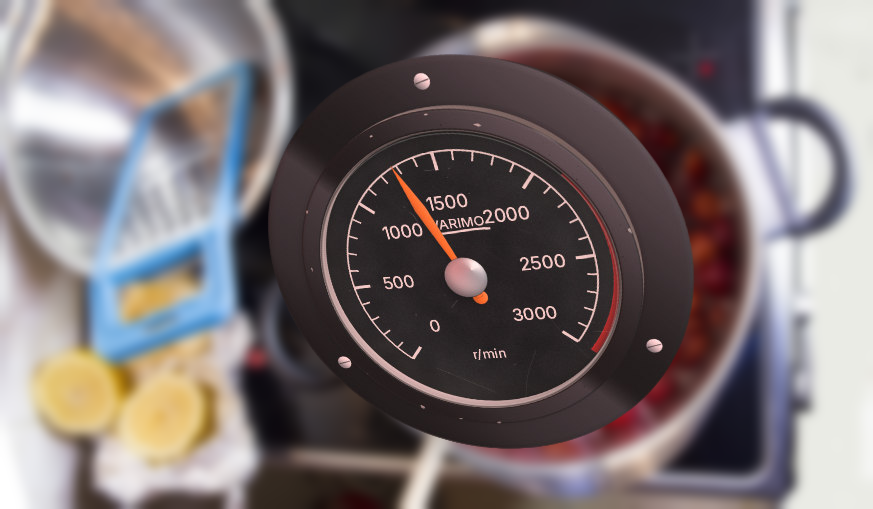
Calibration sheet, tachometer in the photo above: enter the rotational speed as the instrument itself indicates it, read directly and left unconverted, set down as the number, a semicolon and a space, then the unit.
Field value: 1300; rpm
